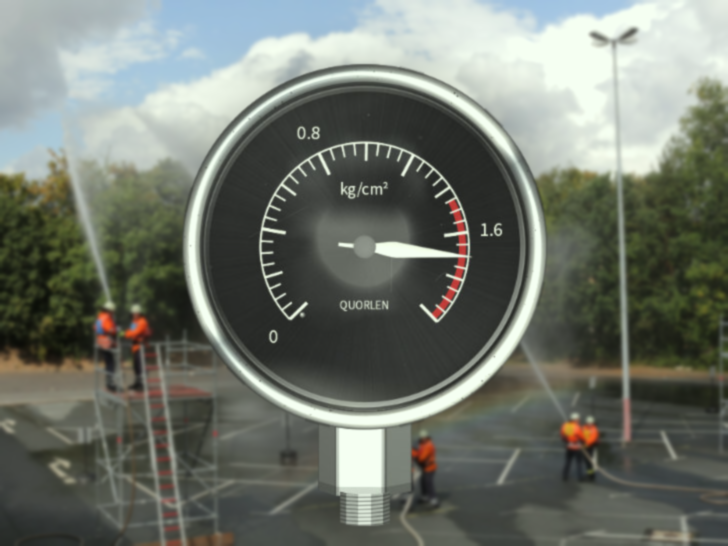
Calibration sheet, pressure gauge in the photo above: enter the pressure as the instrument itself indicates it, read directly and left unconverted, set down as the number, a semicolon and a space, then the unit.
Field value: 1.7; kg/cm²
